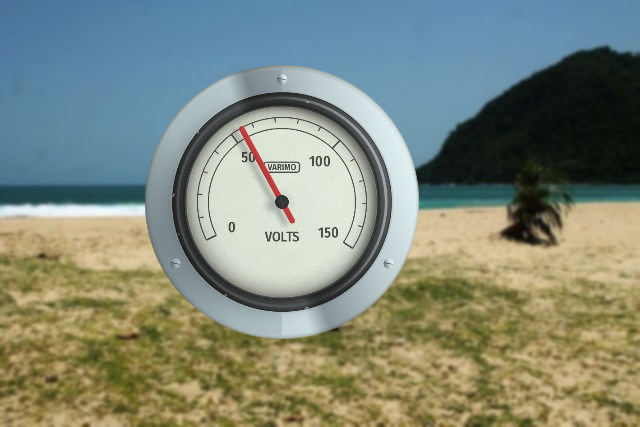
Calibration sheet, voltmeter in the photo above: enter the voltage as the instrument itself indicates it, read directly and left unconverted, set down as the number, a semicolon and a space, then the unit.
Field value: 55; V
